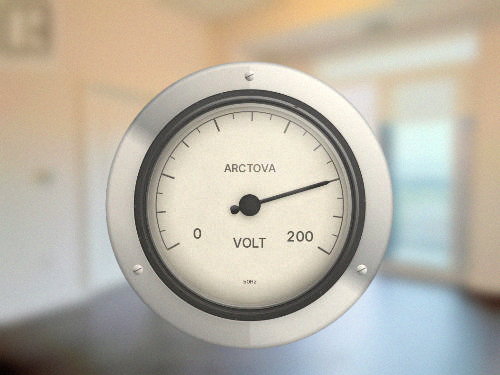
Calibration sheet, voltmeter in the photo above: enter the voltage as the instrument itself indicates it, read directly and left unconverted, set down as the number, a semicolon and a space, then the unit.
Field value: 160; V
